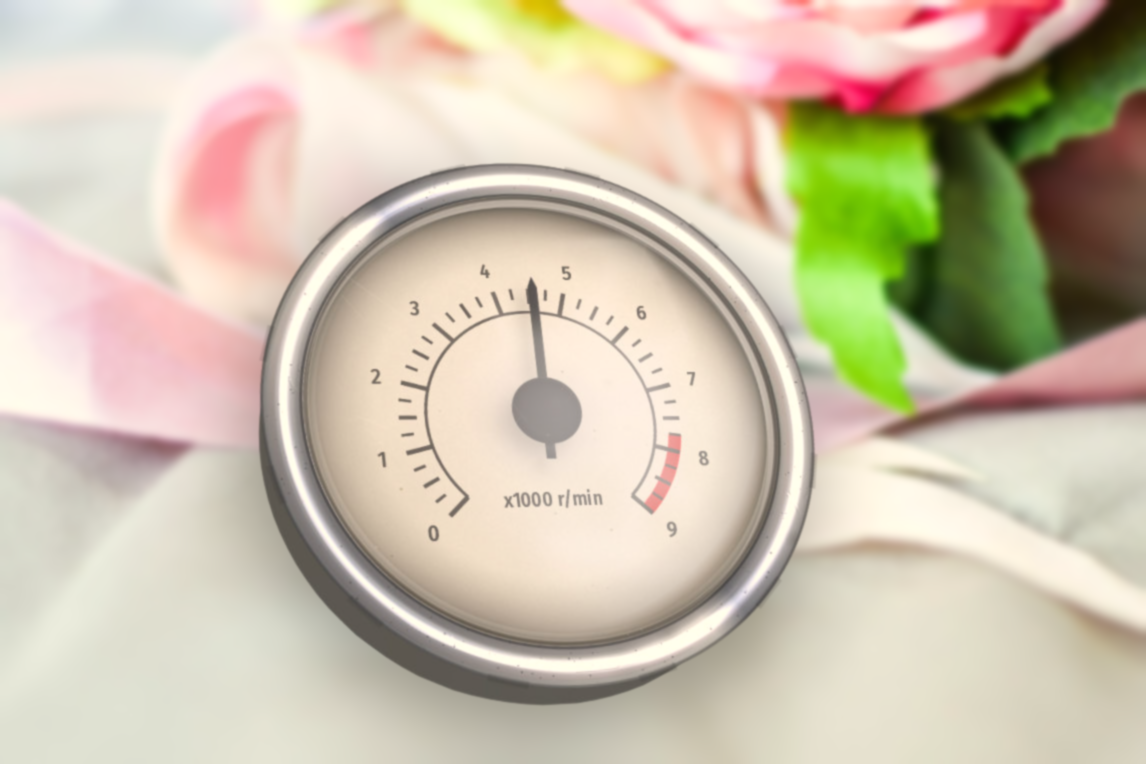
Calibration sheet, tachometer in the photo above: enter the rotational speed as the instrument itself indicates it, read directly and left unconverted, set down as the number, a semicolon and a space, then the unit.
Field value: 4500; rpm
